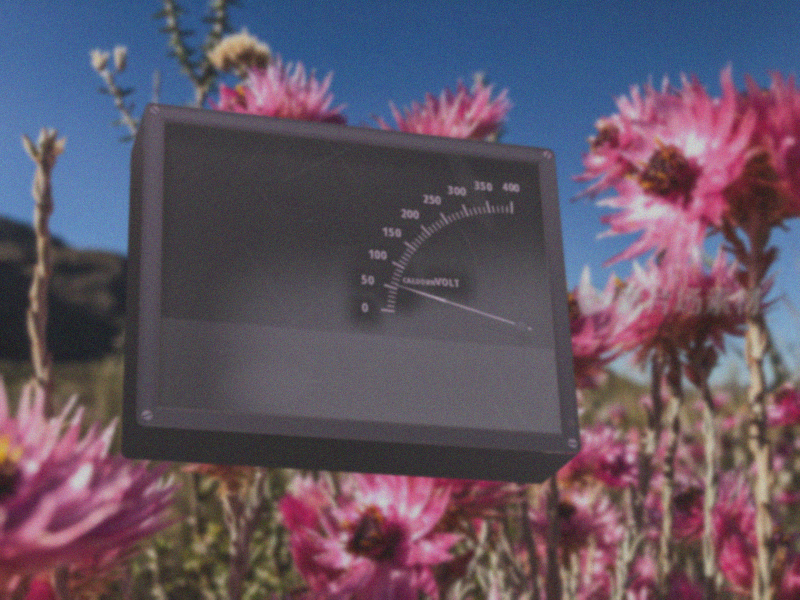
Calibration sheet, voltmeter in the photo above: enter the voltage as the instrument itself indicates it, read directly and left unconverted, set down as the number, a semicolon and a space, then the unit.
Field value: 50; V
